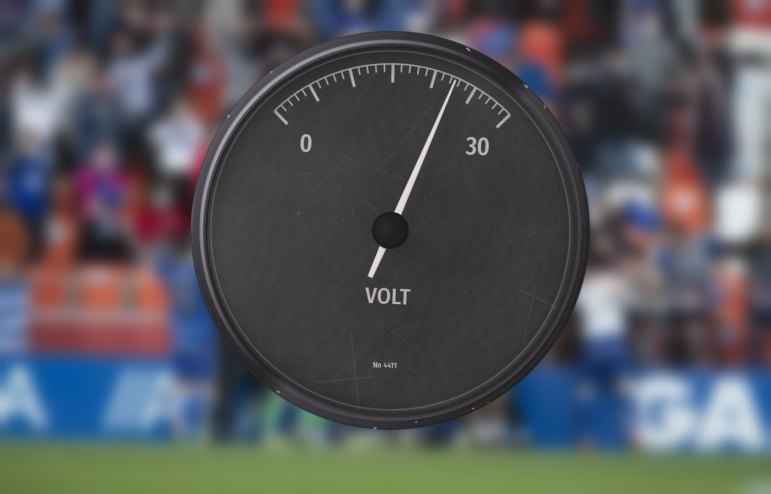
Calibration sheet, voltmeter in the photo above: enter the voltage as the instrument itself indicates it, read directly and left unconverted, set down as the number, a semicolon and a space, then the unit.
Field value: 22.5; V
